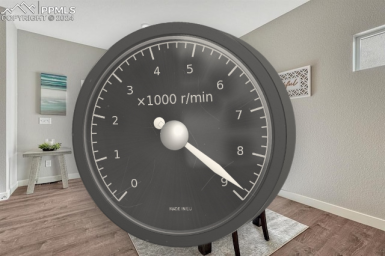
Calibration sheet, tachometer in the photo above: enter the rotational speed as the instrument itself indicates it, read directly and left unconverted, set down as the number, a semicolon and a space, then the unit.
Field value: 8800; rpm
